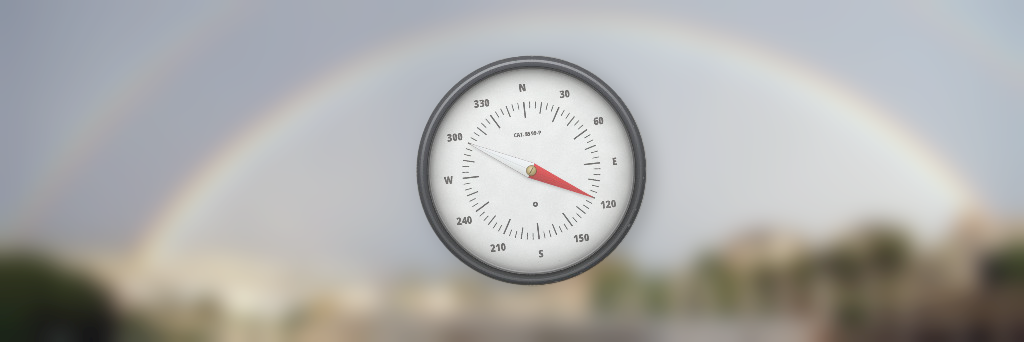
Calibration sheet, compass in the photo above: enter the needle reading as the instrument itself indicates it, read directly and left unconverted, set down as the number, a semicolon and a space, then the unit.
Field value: 120; °
